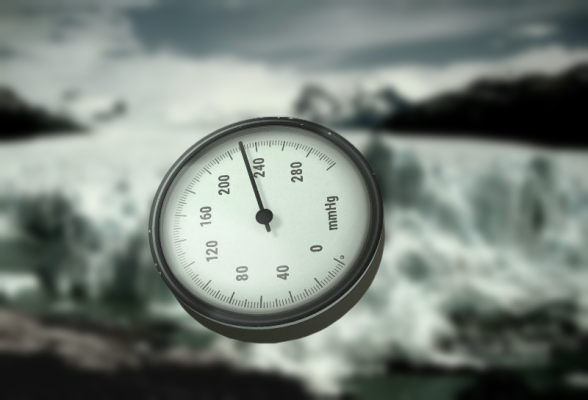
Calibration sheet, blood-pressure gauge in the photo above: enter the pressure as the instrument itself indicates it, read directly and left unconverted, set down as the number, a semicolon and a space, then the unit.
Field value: 230; mmHg
